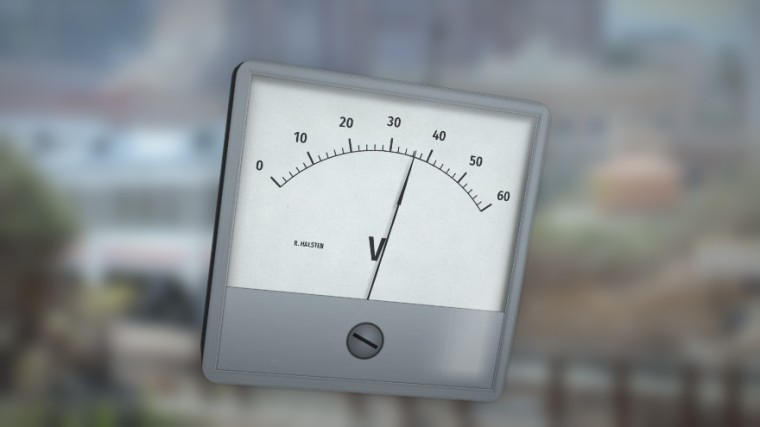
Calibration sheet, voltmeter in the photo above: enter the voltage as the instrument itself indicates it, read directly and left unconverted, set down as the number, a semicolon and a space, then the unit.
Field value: 36; V
